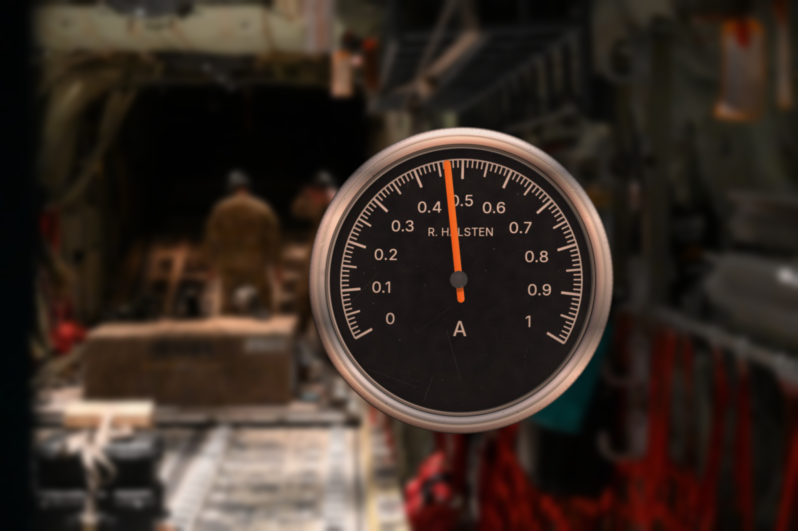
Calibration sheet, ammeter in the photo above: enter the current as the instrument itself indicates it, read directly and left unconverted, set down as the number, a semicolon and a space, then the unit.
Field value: 0.47; A
